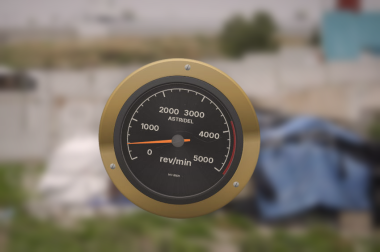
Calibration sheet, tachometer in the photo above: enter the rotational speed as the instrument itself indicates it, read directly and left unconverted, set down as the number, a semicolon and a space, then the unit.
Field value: 400; rpm
